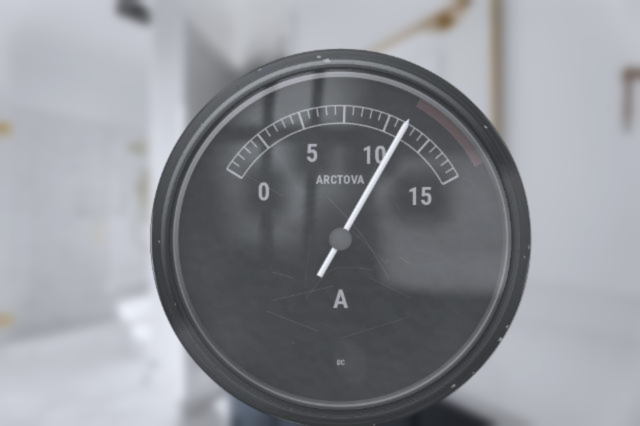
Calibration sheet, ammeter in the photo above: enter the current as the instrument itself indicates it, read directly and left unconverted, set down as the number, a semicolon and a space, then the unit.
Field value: 11; A
